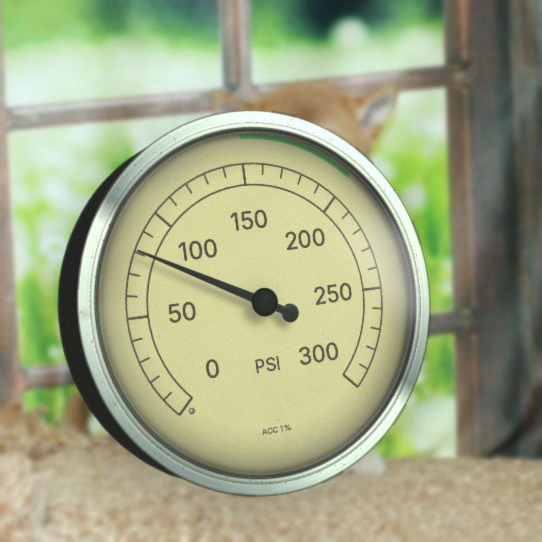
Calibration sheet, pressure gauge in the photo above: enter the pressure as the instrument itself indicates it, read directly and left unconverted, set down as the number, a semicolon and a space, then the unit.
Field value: 80; psi
